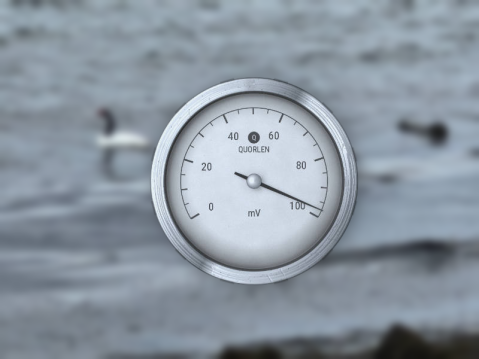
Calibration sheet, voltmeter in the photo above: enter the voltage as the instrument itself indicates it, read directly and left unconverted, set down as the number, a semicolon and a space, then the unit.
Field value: 97.5; mV
